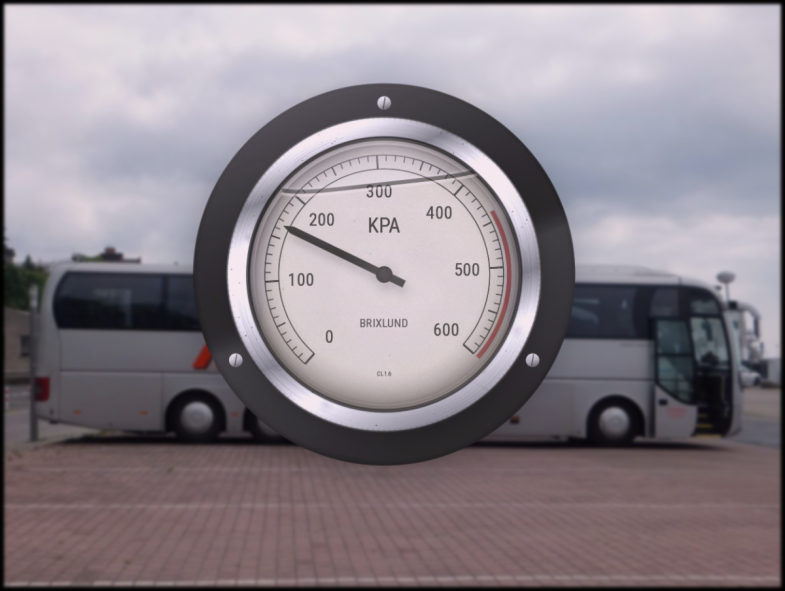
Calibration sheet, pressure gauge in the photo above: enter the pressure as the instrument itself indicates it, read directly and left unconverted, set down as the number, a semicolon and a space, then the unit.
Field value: 165; kPa
